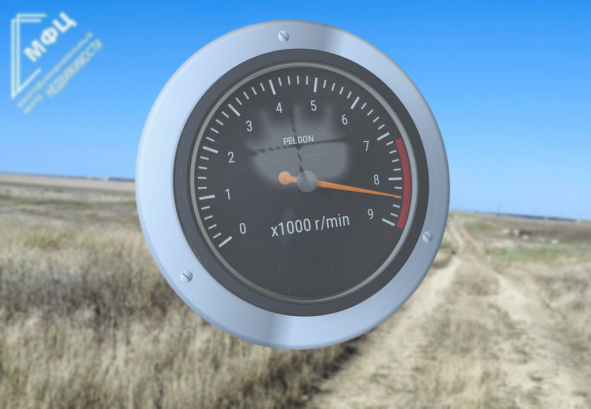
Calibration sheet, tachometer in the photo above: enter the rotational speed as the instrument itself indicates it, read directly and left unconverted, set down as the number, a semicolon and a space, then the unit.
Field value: 8400; rpm
